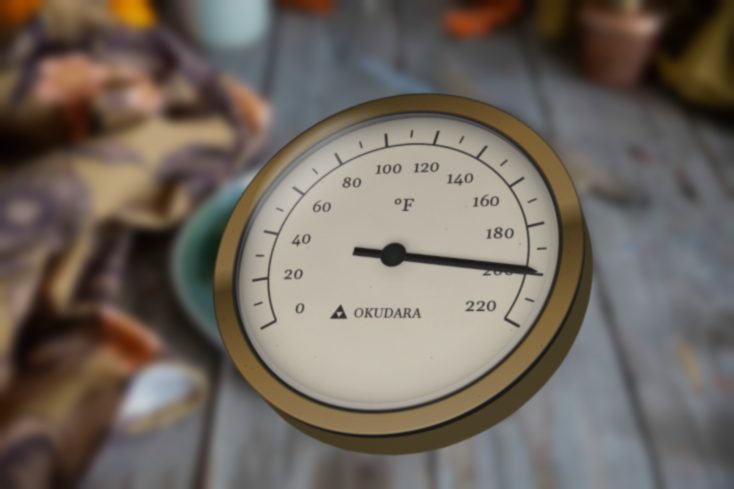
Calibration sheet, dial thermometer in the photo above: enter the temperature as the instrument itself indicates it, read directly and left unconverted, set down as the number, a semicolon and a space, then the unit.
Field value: 200; °F
